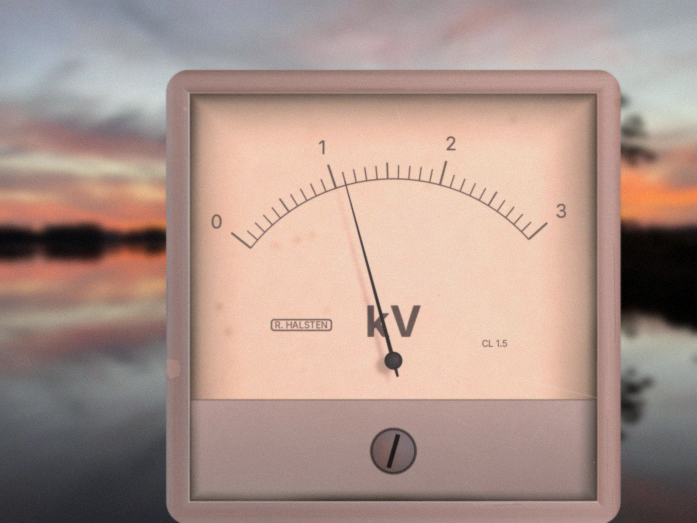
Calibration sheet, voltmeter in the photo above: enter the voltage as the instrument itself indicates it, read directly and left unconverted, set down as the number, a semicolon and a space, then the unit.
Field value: 1.1; kV
